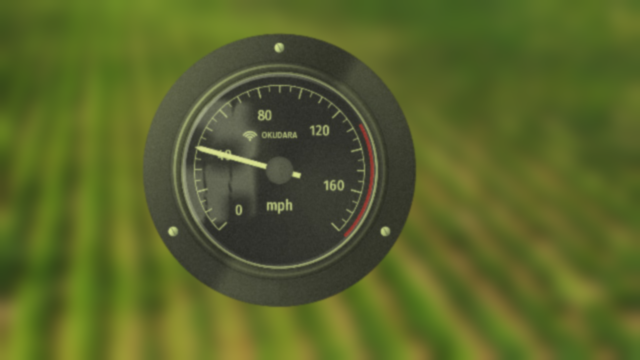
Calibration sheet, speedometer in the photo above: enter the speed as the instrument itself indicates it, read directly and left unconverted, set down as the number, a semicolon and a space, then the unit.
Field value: 40; mph
